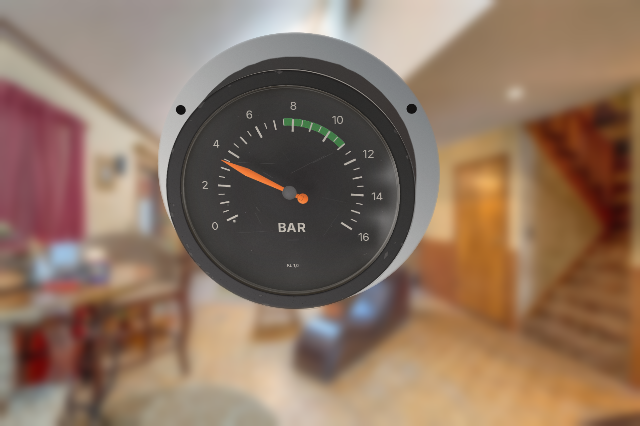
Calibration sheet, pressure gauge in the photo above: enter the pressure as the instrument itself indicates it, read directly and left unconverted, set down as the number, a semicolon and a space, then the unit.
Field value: 3.5; bar
